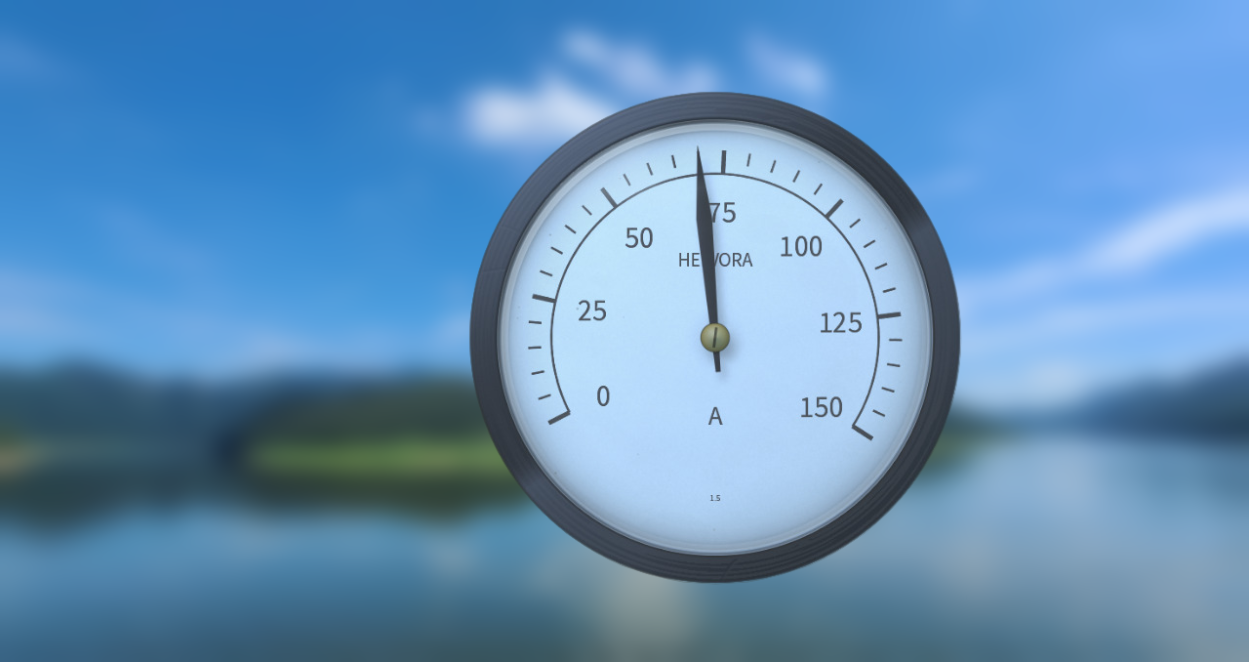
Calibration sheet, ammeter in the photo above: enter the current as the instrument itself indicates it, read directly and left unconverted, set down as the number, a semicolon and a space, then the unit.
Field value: 70; A
